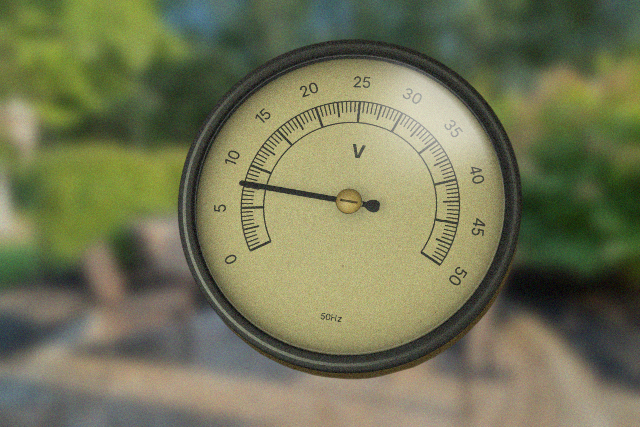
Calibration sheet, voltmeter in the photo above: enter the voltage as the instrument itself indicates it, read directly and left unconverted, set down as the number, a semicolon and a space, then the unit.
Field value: 7.5; V
